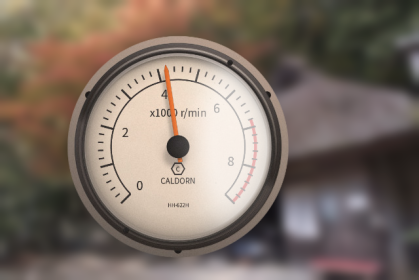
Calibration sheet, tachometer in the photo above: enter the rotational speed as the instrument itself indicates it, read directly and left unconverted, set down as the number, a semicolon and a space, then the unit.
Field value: 4200; rpm
